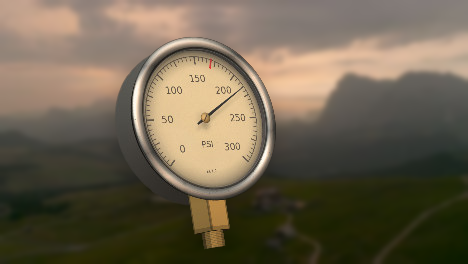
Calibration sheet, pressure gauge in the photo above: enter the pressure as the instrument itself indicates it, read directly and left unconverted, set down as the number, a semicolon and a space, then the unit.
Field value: 215; psi
